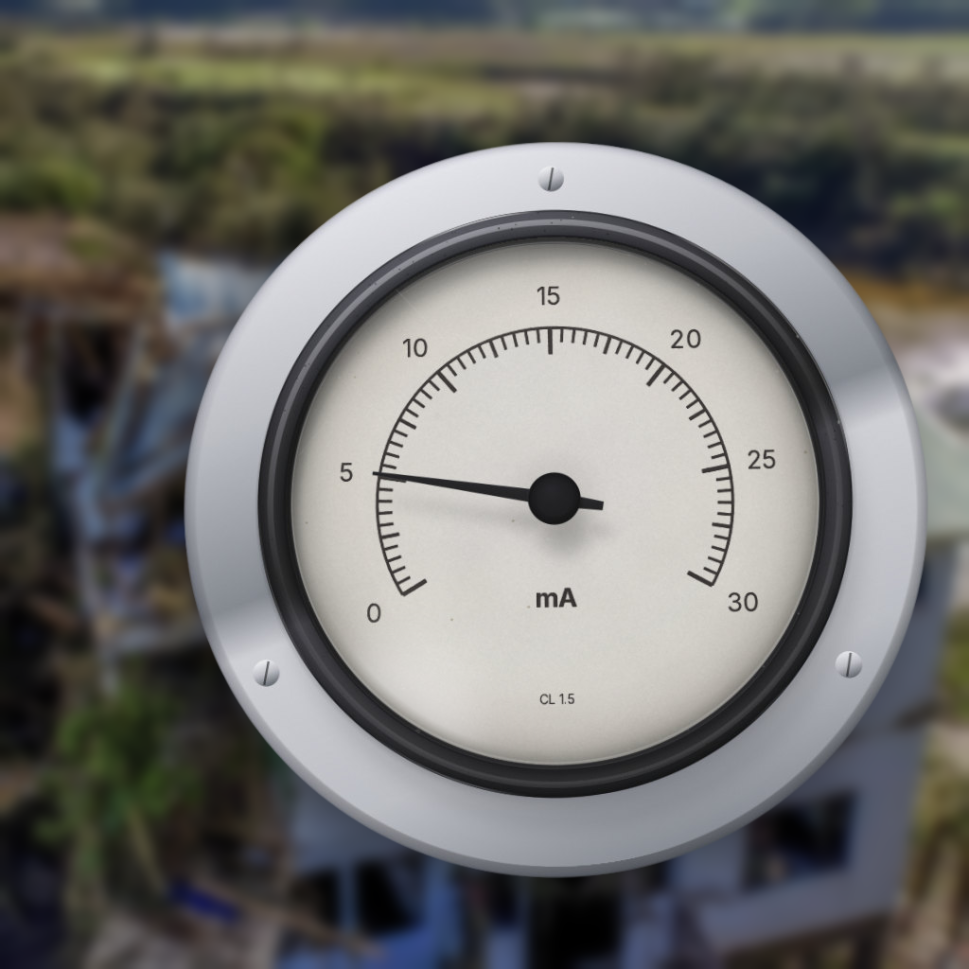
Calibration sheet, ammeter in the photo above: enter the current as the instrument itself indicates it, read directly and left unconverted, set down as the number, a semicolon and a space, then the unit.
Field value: 5; mA
